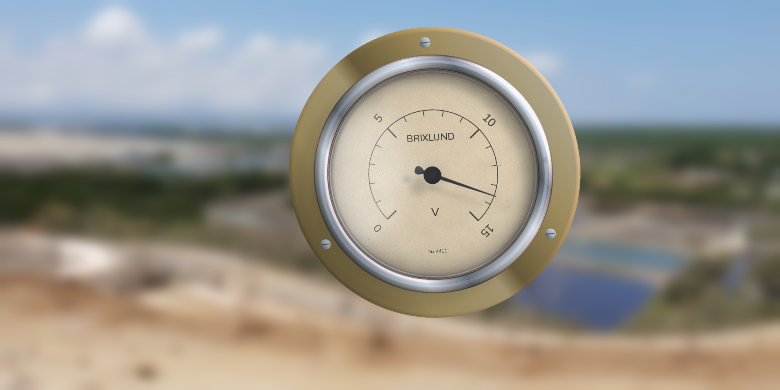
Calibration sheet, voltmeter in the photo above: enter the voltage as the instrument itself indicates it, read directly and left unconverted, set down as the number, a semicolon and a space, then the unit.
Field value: 13.5; V
